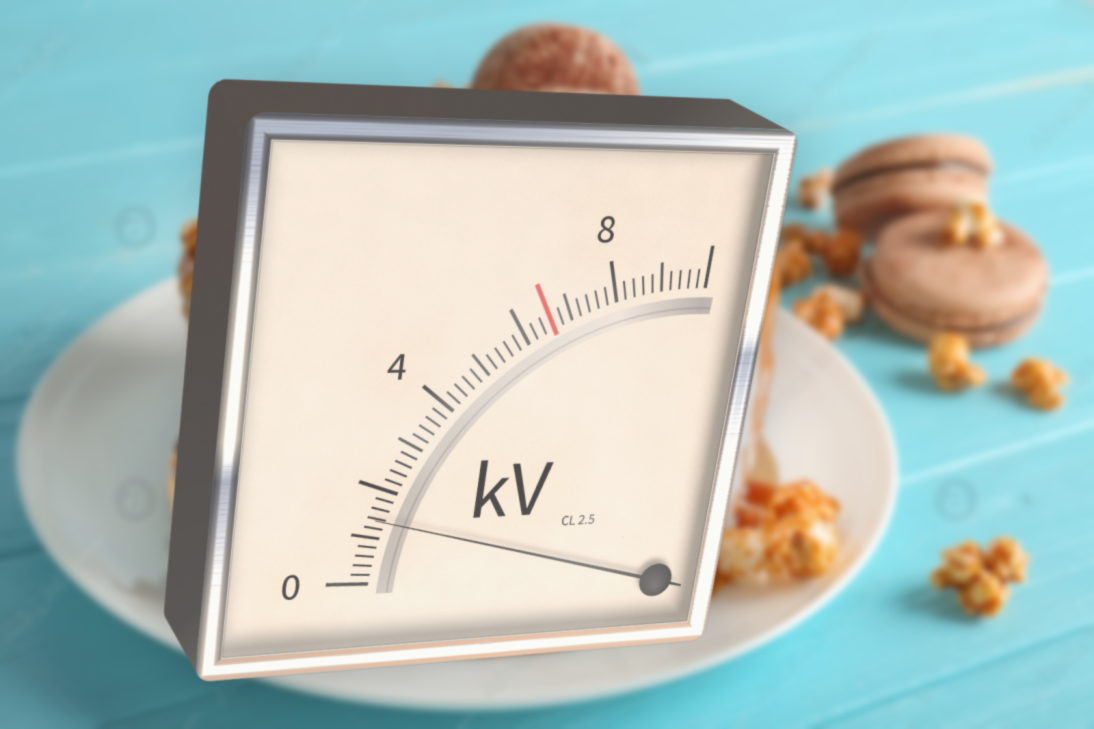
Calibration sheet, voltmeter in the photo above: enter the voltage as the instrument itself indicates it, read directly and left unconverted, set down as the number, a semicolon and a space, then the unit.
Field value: 1.4; kV
